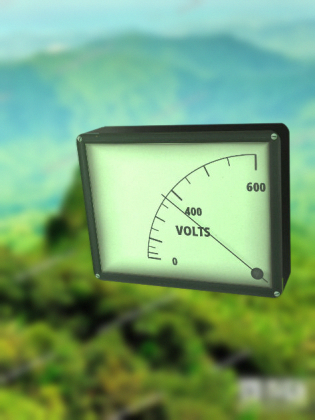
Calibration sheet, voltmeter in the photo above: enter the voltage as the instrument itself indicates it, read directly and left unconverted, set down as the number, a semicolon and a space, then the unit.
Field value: 375; V
